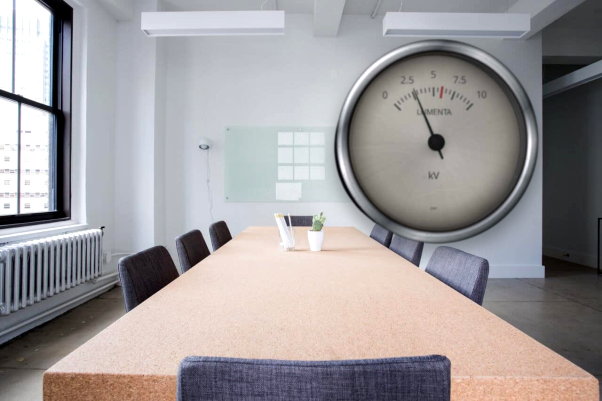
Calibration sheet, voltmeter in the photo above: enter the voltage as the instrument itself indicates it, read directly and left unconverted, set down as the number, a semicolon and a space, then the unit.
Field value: 2.5; kV
